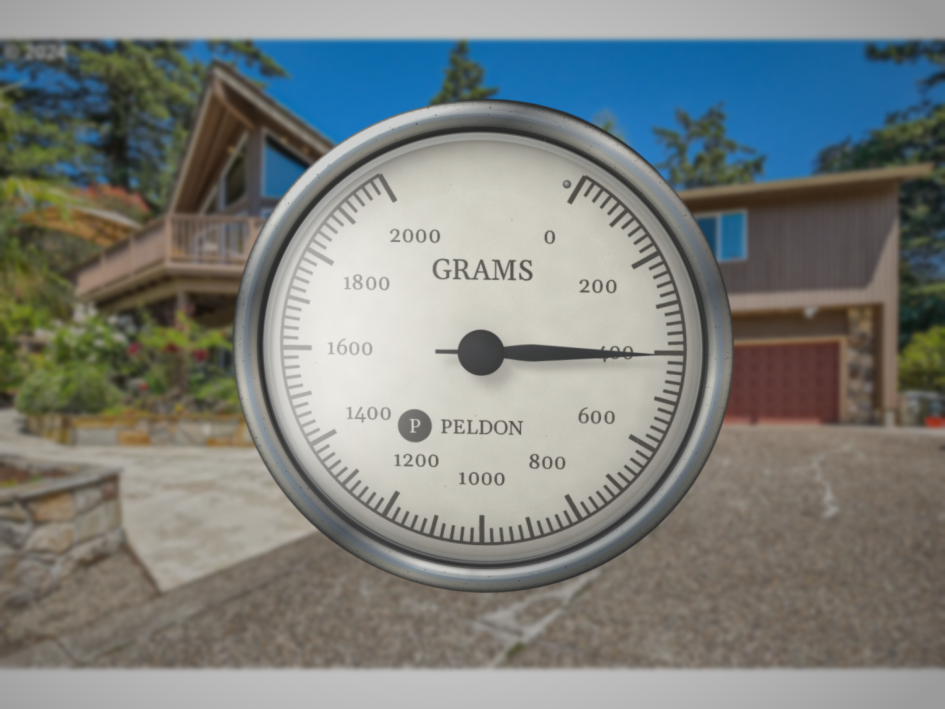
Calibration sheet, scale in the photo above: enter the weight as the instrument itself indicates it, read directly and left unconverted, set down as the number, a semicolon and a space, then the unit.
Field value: 400; g
